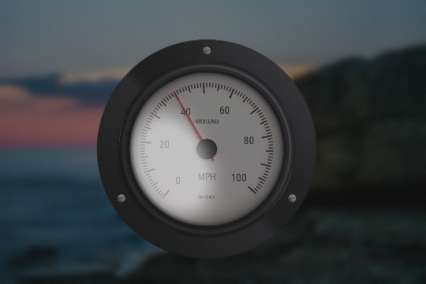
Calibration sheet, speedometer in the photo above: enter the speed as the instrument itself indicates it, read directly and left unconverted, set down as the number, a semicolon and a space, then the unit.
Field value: 40; mph
